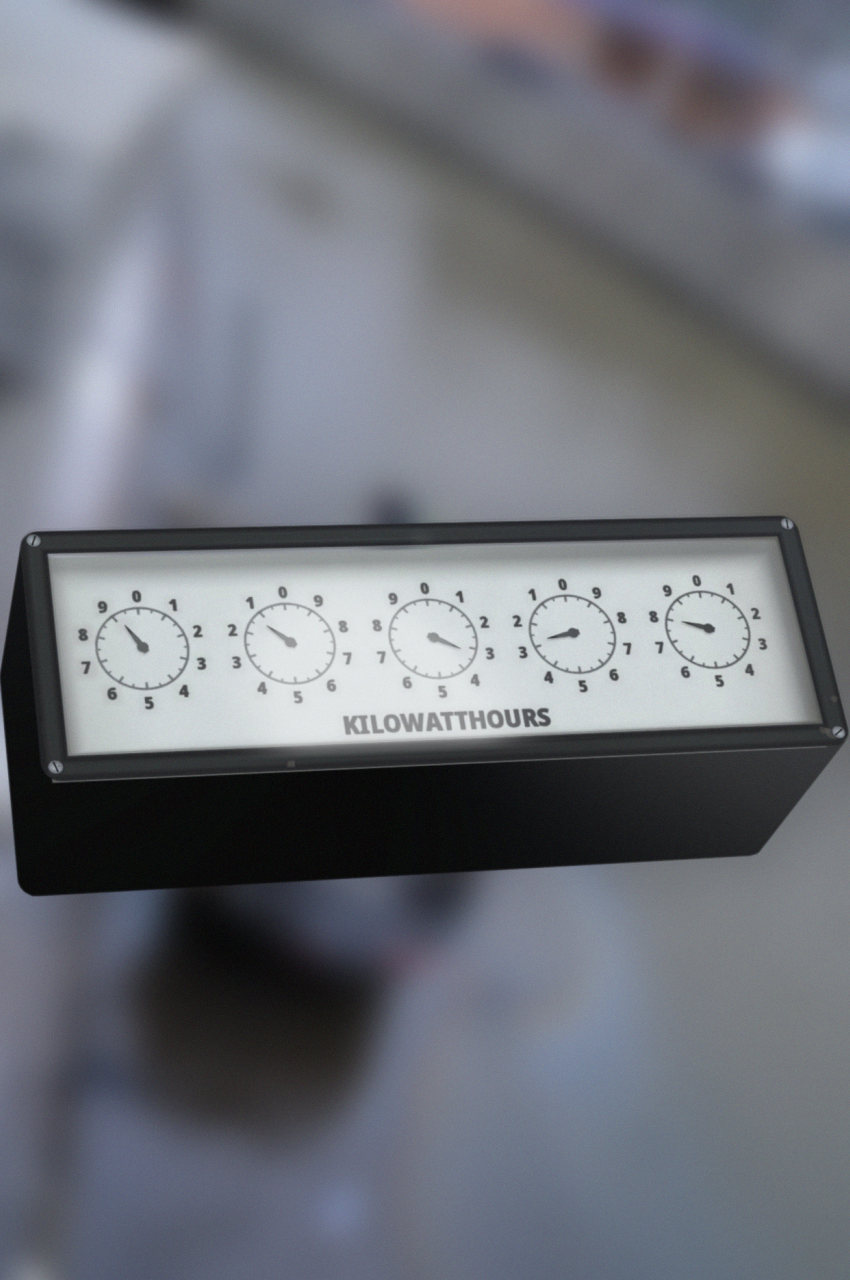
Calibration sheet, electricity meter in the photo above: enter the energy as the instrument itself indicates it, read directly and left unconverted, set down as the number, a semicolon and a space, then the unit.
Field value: 91328; kWh
